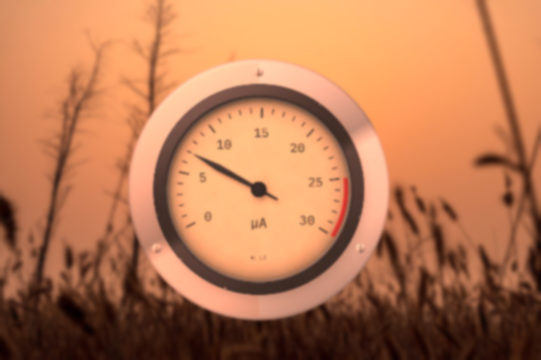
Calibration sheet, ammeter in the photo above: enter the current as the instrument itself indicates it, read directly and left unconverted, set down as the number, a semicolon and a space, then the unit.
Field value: 7; µA
